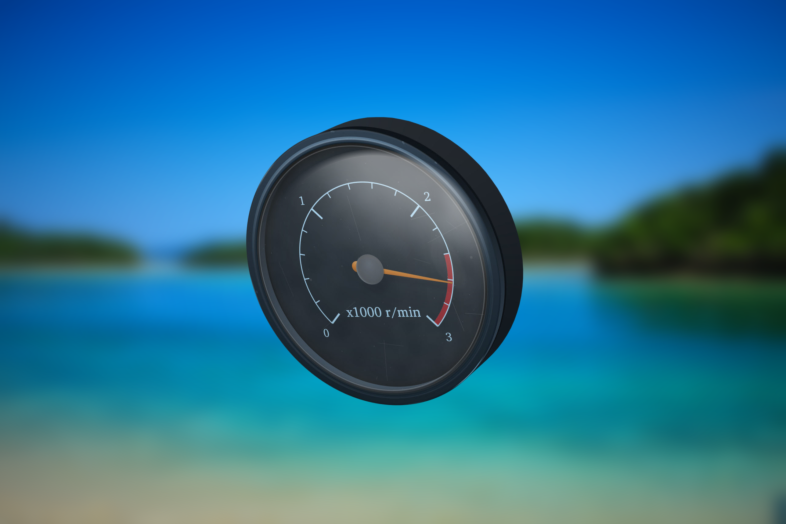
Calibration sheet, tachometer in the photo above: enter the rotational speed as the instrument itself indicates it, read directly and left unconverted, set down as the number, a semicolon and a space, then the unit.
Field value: 2600; rpm
